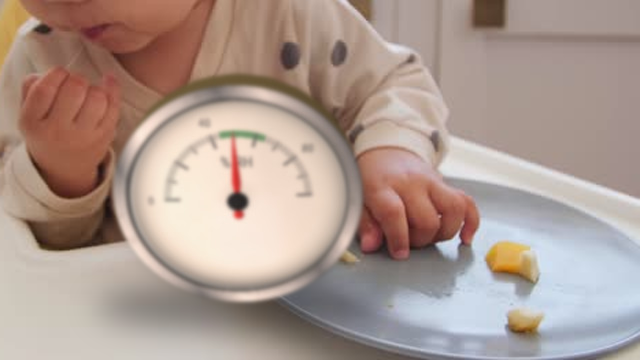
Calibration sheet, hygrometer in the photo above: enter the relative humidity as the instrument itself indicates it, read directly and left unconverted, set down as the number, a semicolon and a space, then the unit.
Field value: 50; %
